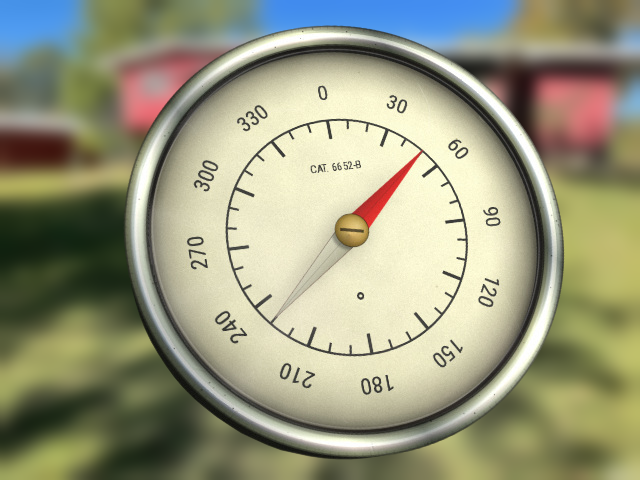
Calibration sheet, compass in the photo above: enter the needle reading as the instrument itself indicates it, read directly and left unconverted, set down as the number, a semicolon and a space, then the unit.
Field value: 50; °
